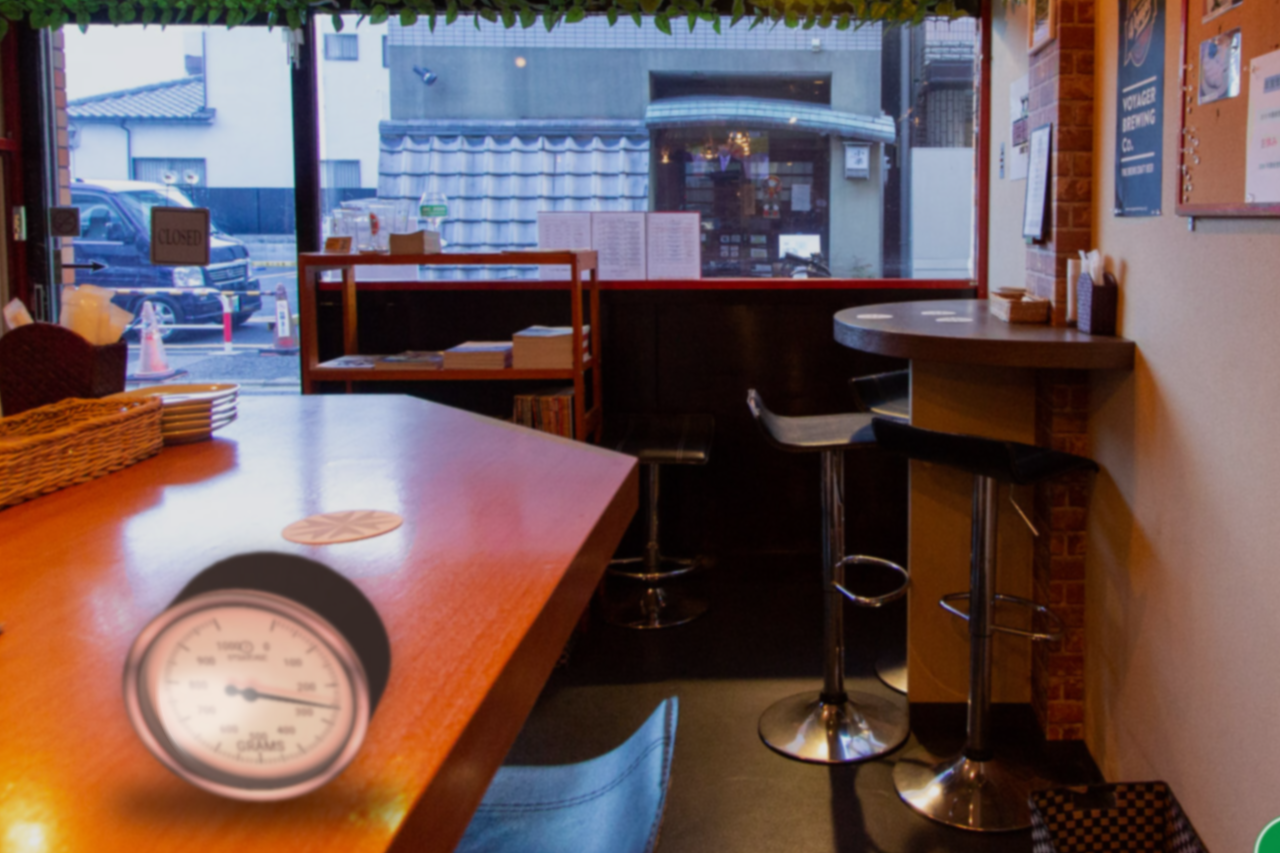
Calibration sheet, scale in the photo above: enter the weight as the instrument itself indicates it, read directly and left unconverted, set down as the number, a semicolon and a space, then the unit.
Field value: 250; g
